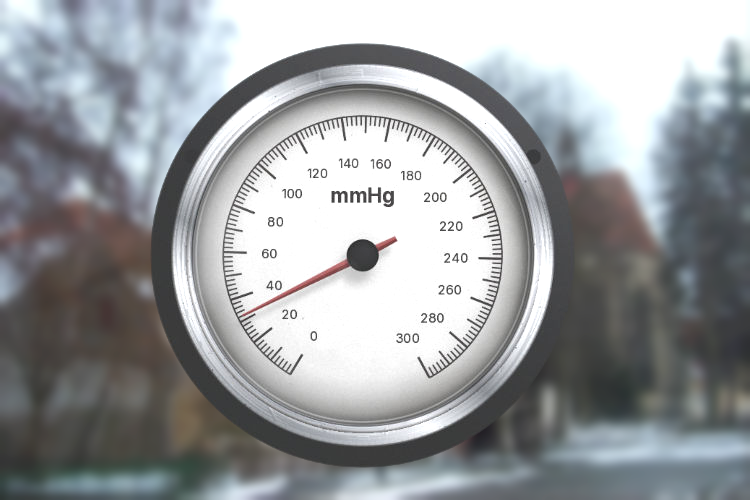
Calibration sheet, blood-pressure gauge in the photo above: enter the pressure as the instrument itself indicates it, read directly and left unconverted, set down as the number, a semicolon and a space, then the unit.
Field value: 32; mmHg
